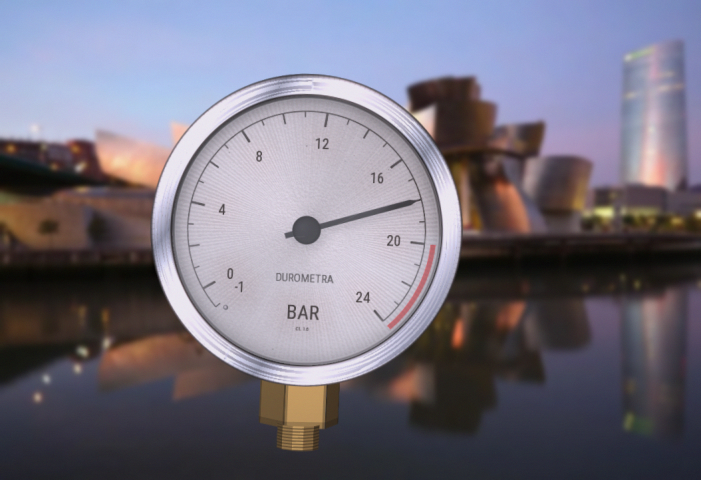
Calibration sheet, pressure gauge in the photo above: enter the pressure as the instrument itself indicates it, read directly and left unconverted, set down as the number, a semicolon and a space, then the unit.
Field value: 18; bar
